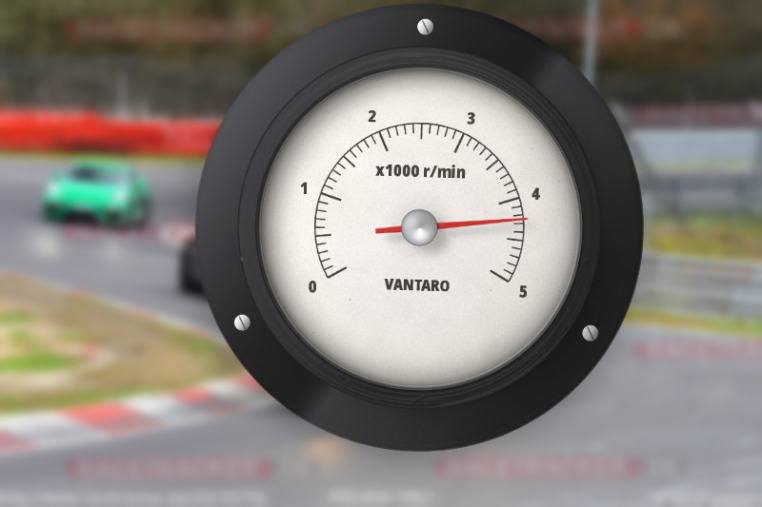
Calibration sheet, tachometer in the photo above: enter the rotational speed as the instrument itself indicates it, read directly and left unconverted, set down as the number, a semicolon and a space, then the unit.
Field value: 4250; rpm
